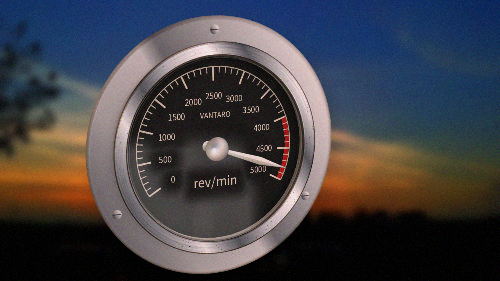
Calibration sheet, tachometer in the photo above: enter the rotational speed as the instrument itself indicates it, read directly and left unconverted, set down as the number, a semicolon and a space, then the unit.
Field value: 4800; rpm
